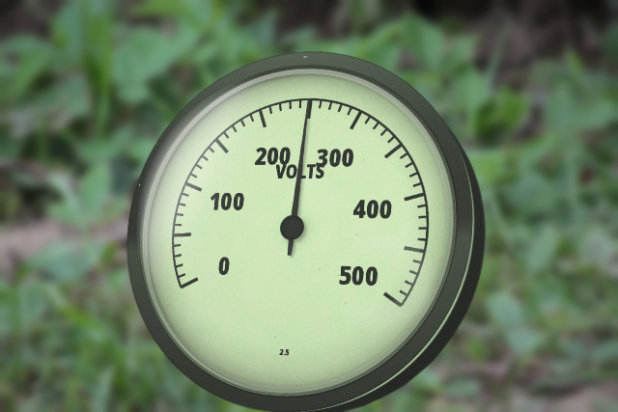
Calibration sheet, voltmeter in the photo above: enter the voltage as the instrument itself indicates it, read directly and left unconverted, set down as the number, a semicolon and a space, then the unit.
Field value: 250; V
